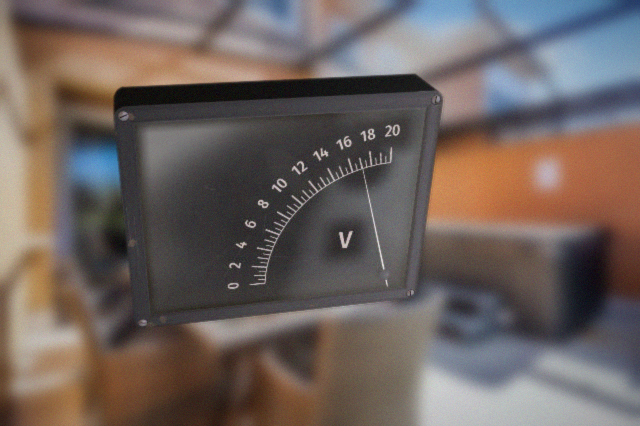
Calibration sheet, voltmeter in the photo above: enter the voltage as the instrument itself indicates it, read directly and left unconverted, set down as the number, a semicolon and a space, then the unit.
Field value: 17; V
